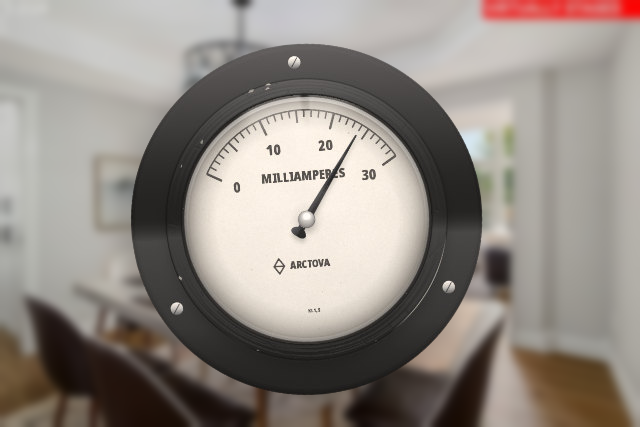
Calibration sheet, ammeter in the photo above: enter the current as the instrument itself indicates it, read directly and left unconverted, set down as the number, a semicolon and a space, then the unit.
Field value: 24; mA
